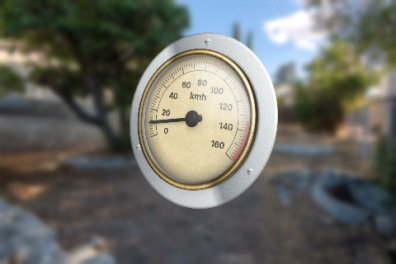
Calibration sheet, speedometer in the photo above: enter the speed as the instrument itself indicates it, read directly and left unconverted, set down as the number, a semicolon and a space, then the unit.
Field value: 10; km/h
